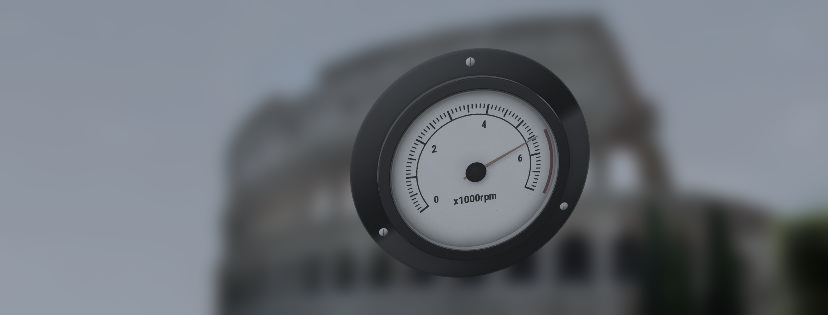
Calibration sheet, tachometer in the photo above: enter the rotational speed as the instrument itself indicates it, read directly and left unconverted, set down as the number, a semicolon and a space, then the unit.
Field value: 5500; rpm
